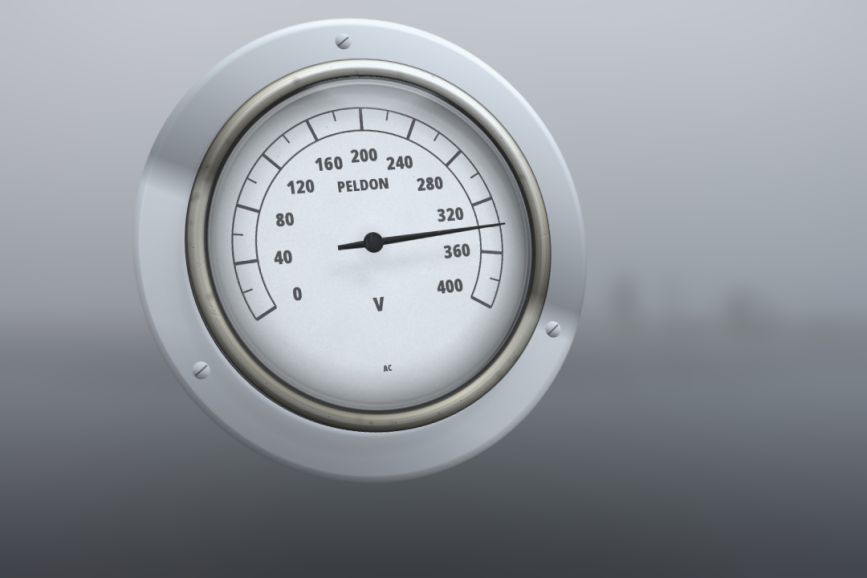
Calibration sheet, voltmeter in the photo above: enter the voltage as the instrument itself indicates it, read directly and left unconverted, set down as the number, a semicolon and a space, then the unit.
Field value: 340; V
